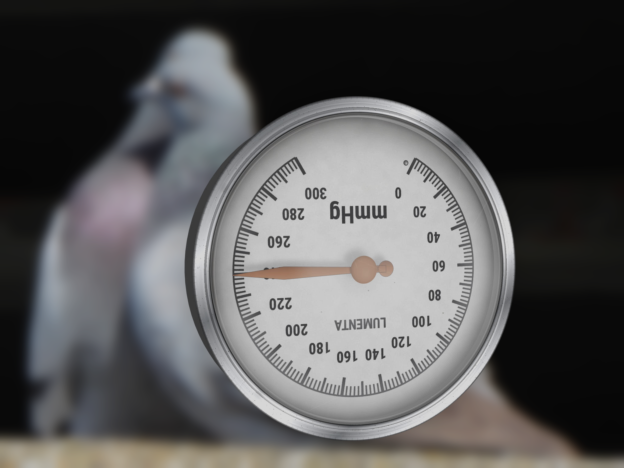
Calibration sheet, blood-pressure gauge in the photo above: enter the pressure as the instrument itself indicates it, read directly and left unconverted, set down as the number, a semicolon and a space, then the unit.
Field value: 240; mmHg
